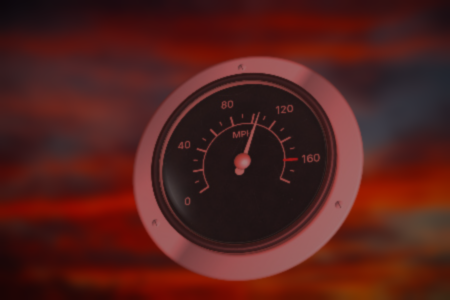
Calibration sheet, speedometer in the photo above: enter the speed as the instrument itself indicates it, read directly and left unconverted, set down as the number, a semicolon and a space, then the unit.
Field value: 105; mph
